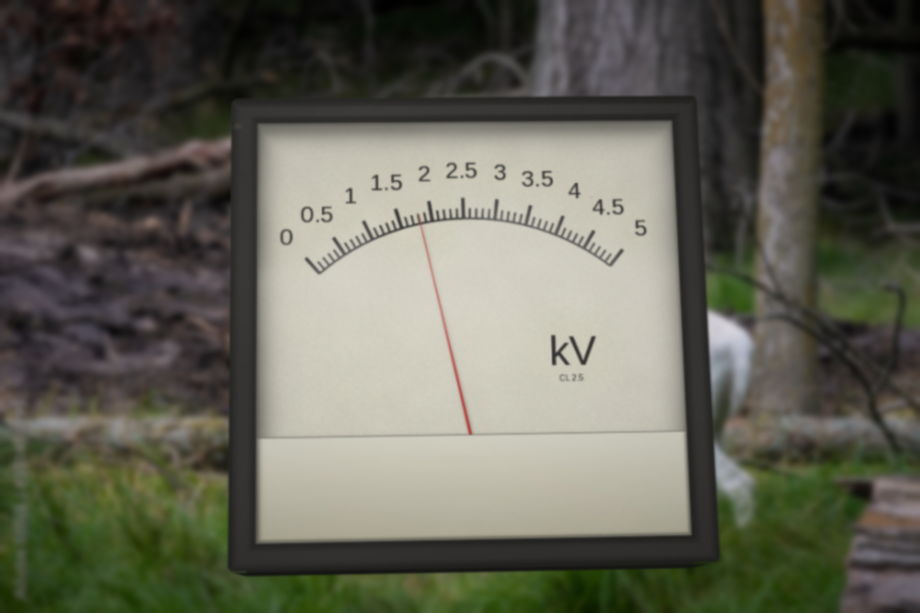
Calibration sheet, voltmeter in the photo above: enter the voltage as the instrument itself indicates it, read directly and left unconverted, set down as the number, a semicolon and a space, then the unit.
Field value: 1.8; kV
